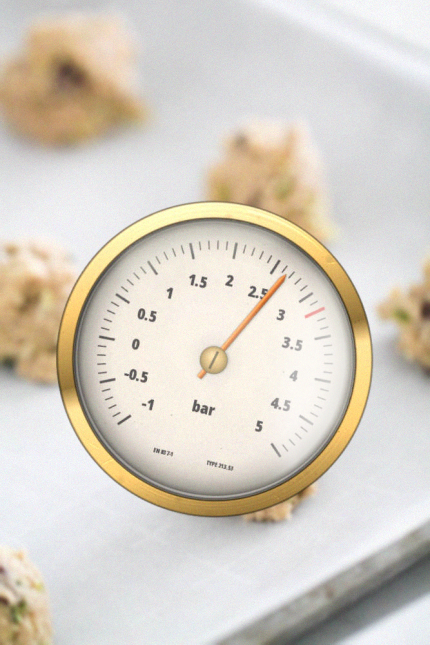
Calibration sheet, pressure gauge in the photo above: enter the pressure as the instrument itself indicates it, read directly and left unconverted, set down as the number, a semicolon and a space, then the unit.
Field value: 2.65; bar
